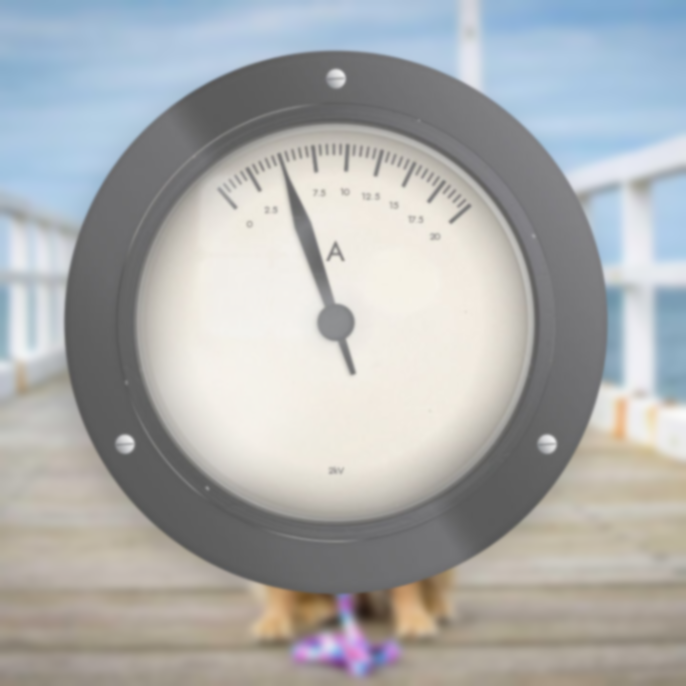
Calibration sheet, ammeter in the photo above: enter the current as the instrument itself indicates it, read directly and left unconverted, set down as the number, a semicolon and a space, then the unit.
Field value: 5; A
